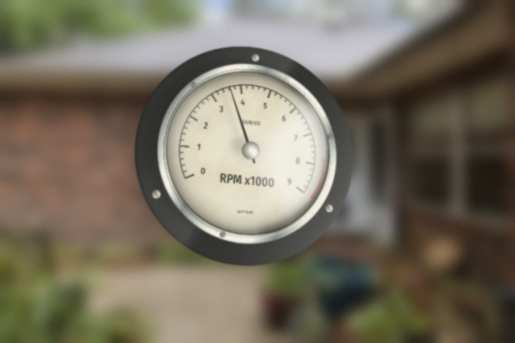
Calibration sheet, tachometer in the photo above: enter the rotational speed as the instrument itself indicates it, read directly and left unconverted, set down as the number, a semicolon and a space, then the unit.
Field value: 3600; rpm
